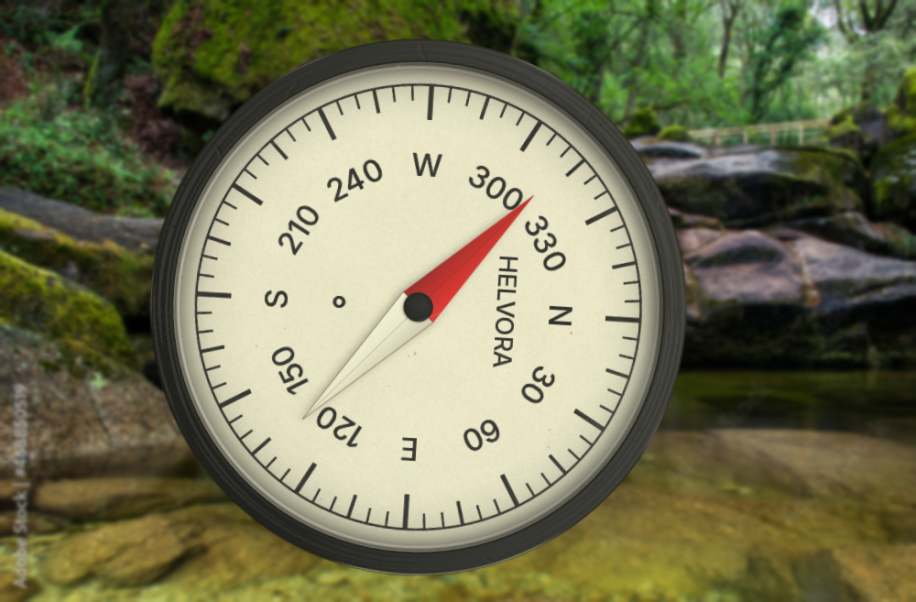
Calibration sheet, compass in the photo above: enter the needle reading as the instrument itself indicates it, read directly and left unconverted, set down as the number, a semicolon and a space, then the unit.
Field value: 312.5; °
